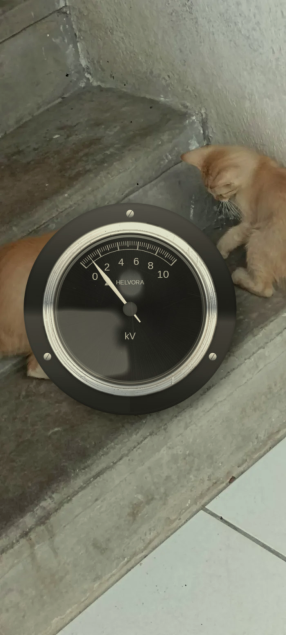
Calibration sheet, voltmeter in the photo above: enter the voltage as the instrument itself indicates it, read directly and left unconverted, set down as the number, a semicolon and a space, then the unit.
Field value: 1; kV
